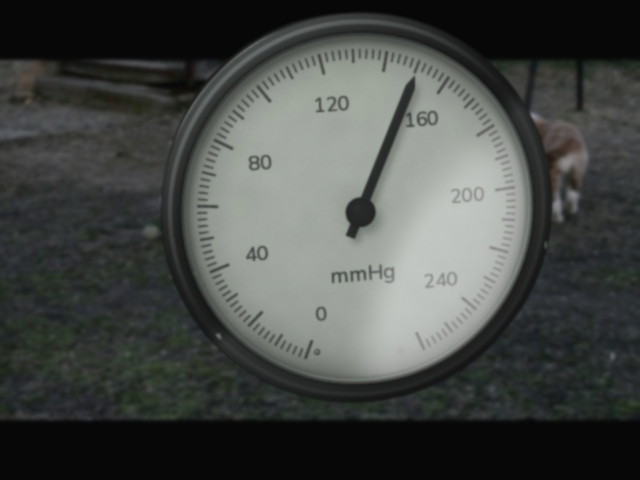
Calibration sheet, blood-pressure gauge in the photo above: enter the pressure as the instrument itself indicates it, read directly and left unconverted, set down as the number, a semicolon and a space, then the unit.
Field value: 150; mmHg
